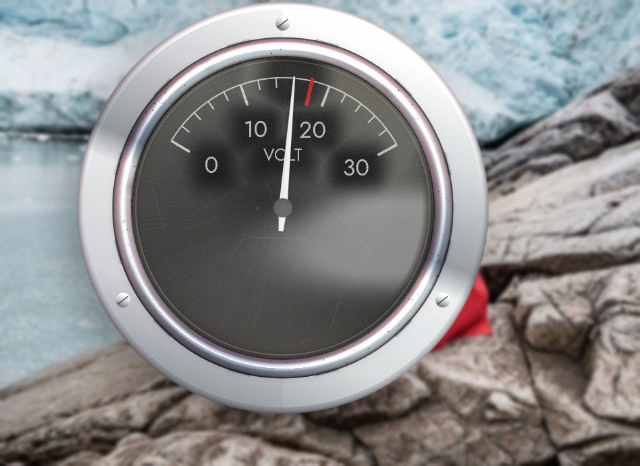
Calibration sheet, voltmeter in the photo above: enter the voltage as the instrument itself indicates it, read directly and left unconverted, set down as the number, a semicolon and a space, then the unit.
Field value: 16; V
